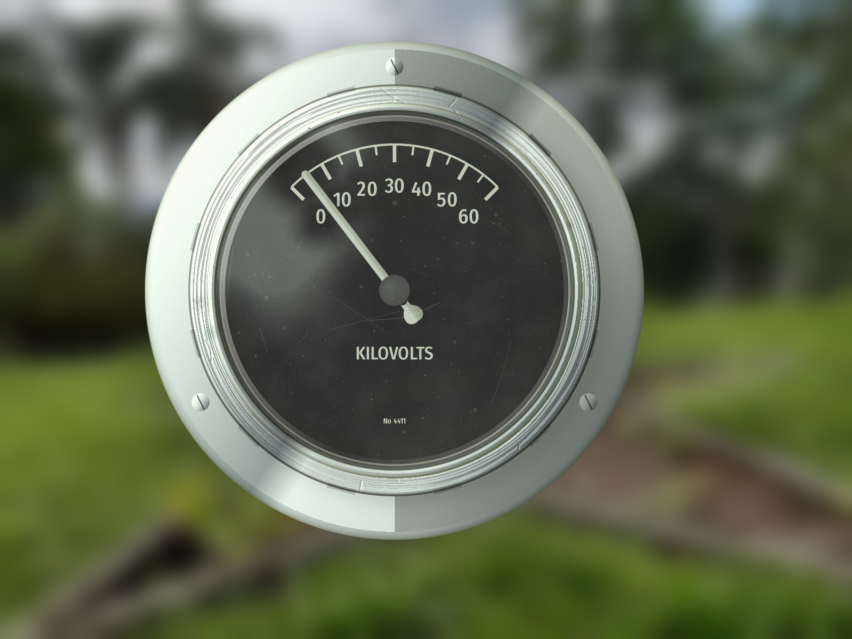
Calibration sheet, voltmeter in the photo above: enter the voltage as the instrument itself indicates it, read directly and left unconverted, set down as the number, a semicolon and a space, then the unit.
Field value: 5; kV
